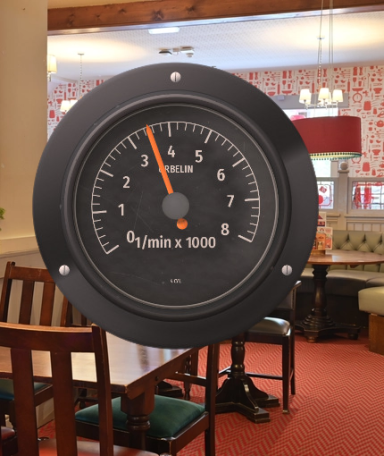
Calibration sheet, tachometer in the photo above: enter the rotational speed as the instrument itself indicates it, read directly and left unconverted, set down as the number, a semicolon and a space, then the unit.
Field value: 3500; rpm
